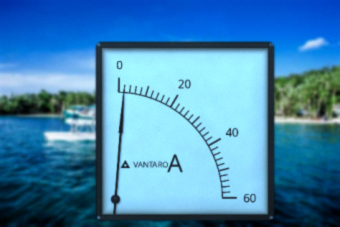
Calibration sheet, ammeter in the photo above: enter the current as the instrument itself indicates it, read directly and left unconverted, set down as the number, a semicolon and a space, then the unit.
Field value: 2; A
